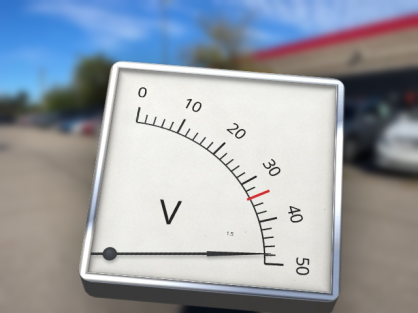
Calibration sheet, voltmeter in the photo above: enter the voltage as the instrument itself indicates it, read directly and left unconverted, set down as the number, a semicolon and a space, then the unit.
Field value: 48; V
